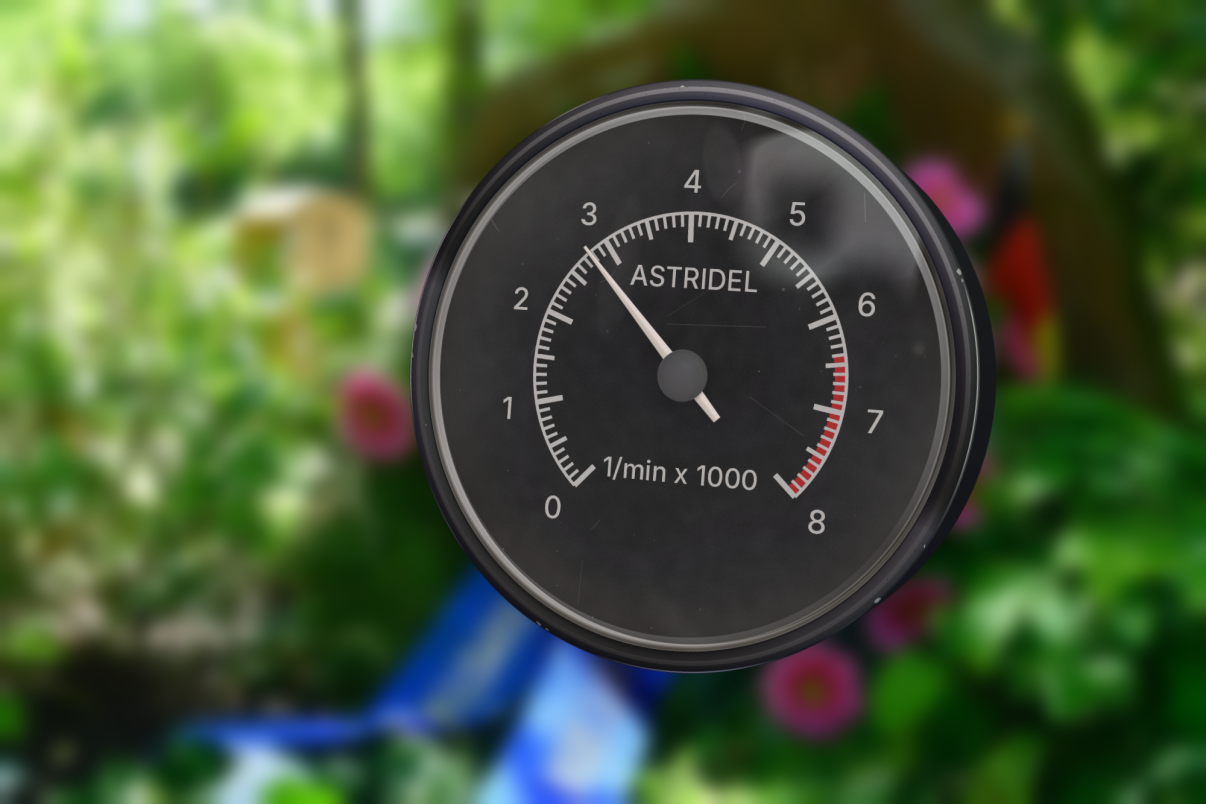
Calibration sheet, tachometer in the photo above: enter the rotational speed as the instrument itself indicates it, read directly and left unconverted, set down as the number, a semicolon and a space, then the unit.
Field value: 2800; rpm
